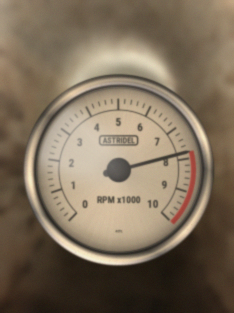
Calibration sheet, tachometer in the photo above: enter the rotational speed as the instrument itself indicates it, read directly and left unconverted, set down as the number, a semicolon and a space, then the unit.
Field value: 7800; rpm
